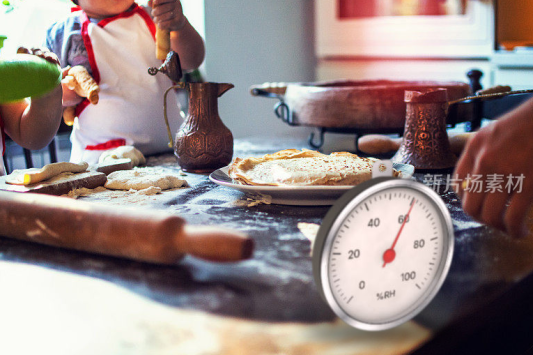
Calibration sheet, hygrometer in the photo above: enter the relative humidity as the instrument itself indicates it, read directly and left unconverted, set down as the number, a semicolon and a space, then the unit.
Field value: 60; %
